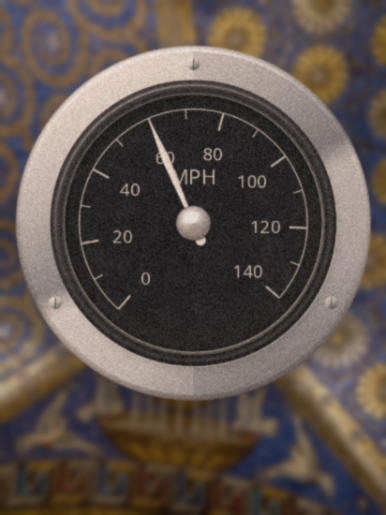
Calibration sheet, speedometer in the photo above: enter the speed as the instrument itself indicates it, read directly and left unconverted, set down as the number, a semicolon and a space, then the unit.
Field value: 60; mph
